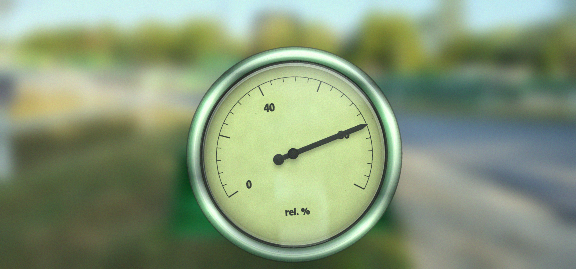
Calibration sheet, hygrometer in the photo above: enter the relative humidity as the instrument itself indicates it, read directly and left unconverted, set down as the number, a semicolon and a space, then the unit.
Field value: 80; %
